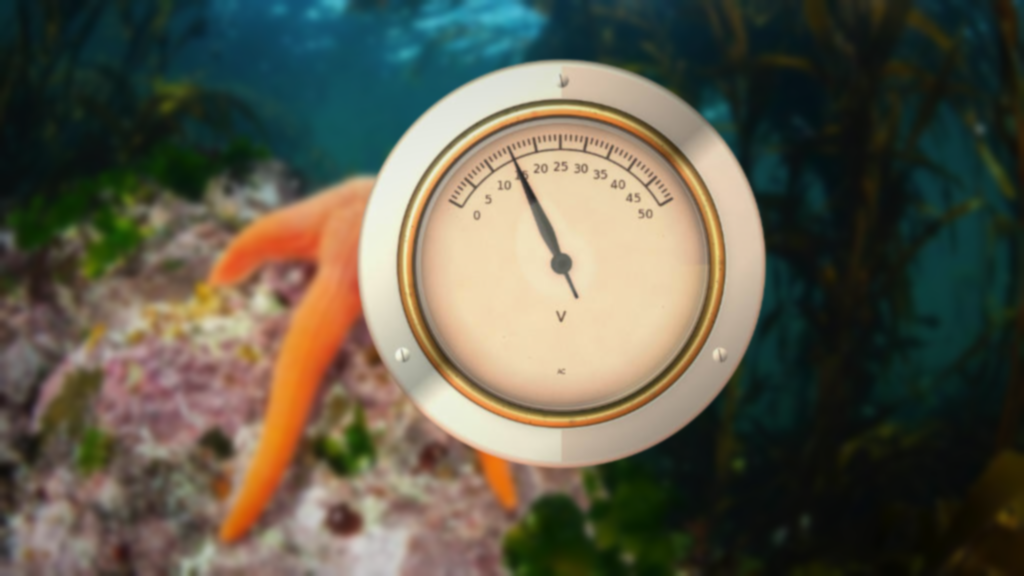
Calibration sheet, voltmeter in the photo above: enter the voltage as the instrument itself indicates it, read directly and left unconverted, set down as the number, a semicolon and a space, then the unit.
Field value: 15; V
